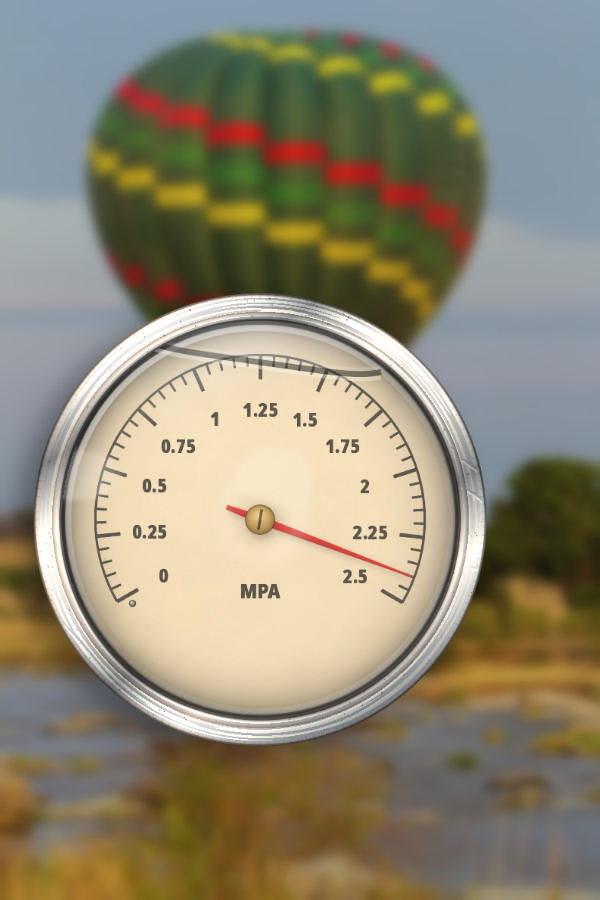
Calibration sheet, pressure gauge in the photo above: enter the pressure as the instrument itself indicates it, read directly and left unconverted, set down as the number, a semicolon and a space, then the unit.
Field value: 2.4; MPa
